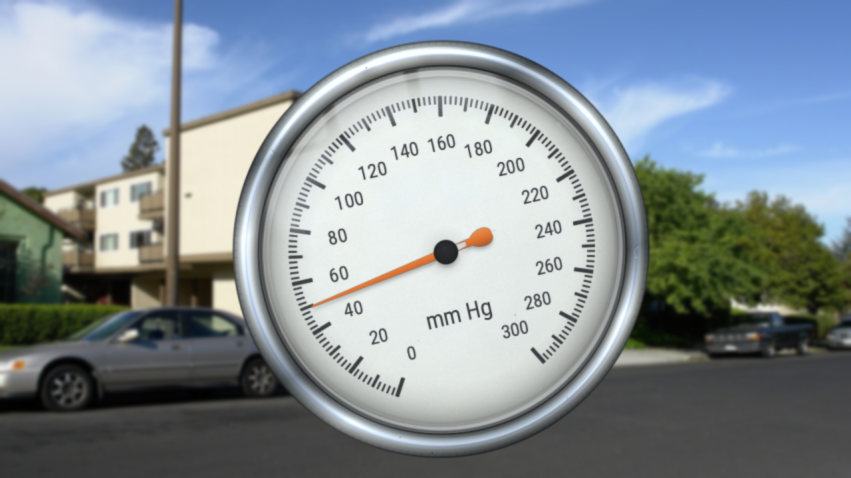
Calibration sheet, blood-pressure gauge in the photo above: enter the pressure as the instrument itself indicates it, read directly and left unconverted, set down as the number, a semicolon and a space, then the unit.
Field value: 50; mmHg
